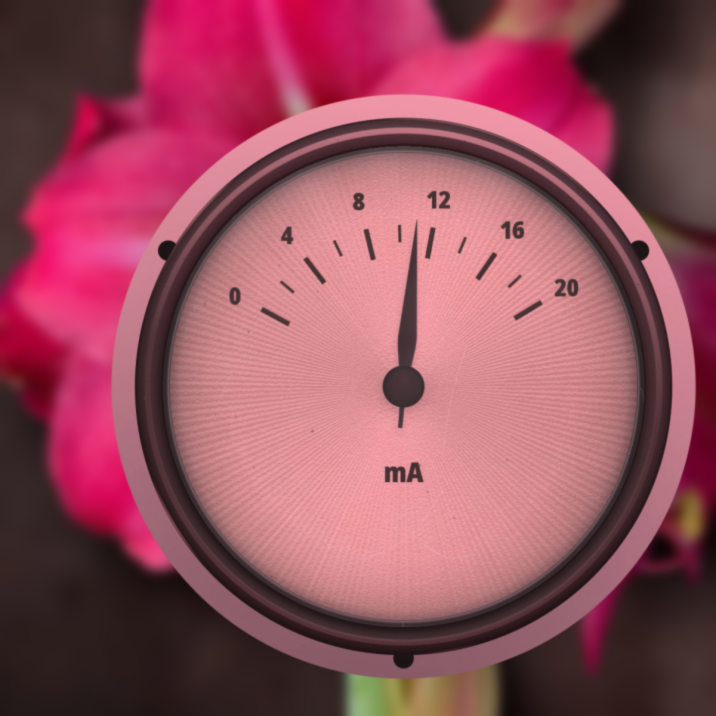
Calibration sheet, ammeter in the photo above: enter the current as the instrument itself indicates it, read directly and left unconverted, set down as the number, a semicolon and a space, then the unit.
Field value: 11; mA
